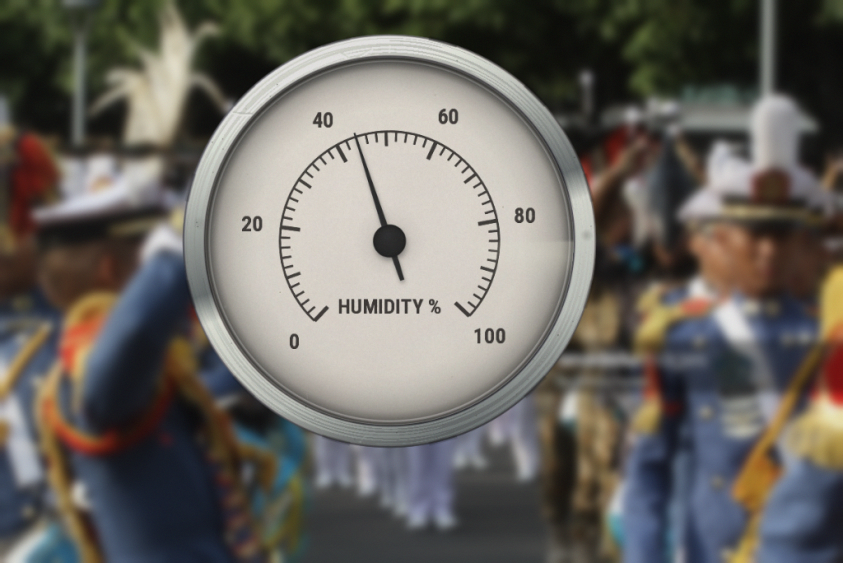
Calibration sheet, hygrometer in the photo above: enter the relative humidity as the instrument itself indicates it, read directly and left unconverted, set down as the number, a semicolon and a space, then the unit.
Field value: 44; %
